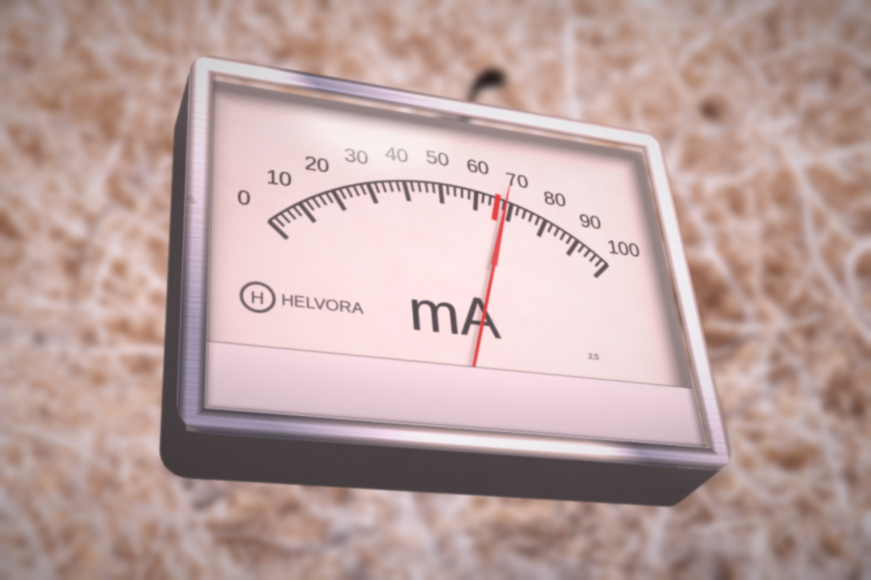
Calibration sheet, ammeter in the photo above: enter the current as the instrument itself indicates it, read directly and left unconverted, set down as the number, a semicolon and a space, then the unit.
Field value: 68; mA
